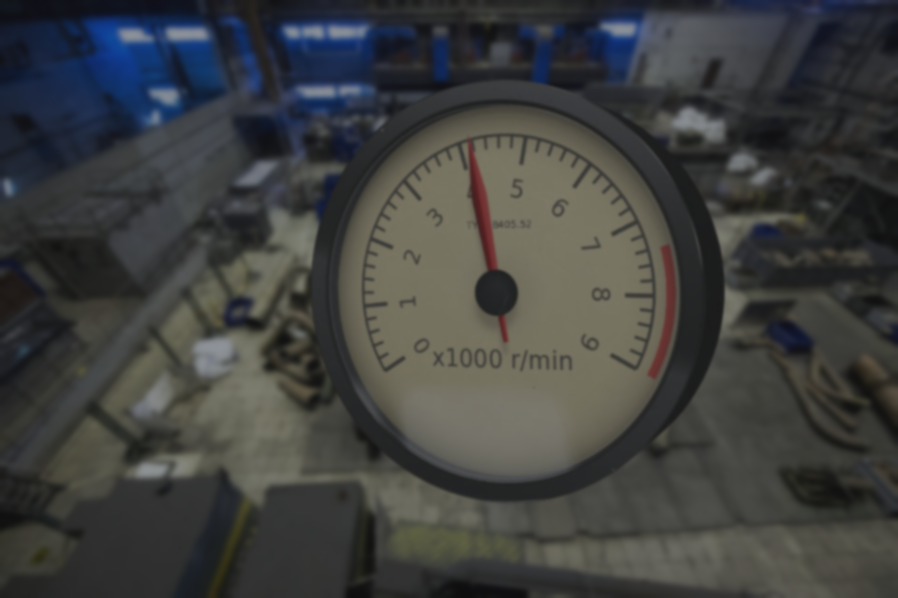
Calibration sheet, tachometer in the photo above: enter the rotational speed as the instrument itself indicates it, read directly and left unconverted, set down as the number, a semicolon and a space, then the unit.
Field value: 4200; rpm
